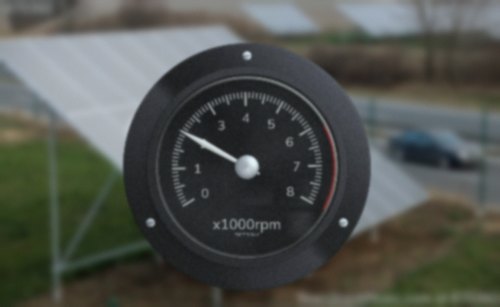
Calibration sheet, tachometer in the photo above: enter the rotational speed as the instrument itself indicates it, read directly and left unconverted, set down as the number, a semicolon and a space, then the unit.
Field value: 2000; rpm
